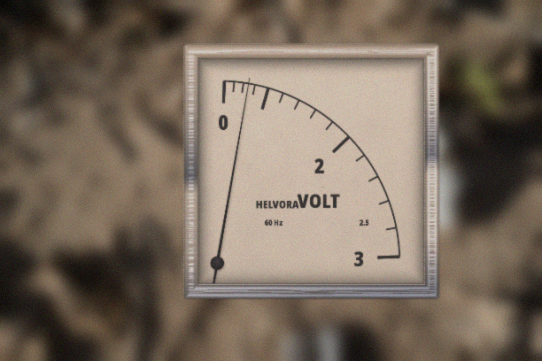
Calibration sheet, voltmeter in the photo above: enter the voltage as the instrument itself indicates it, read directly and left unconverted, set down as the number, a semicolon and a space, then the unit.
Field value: 0.7; V
